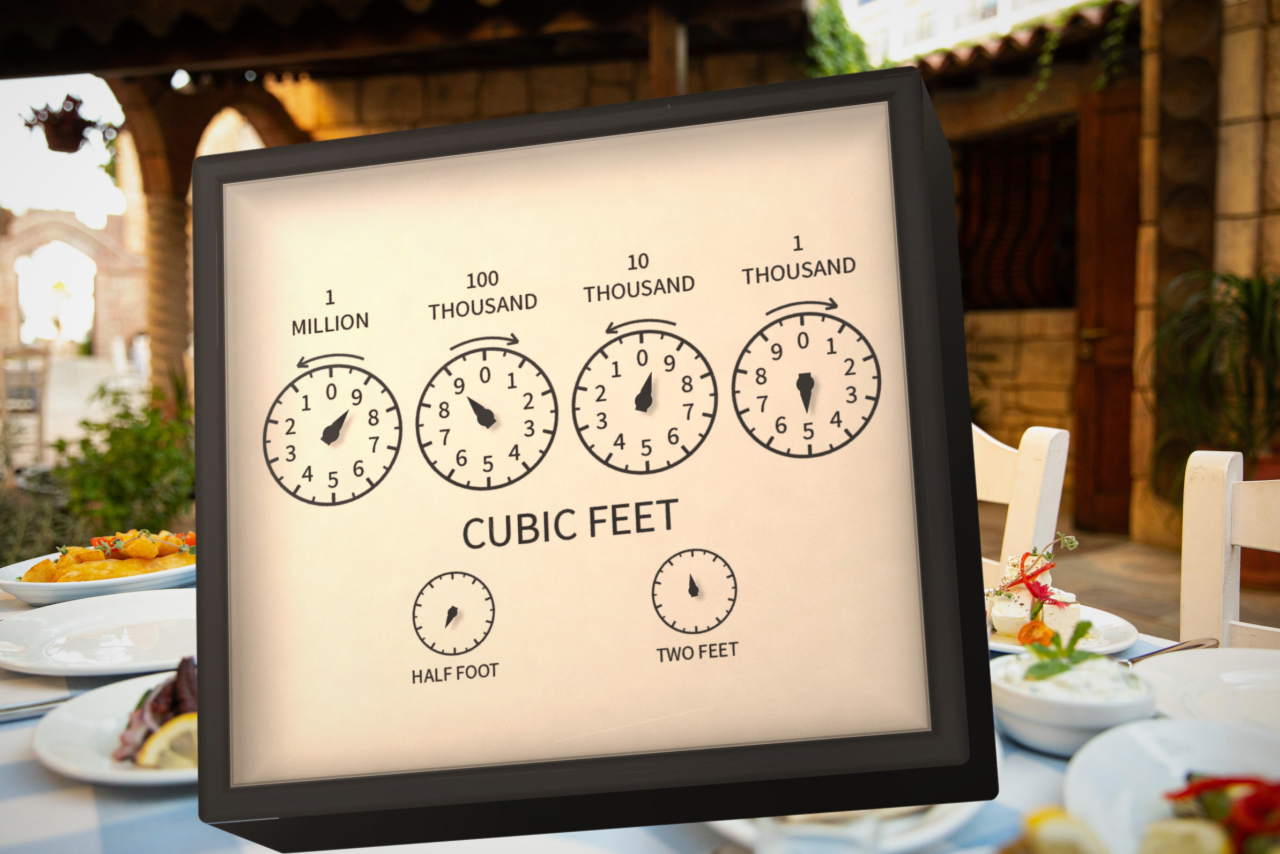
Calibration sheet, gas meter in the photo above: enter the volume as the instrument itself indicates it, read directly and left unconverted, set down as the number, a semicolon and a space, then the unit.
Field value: 889500; ft³
